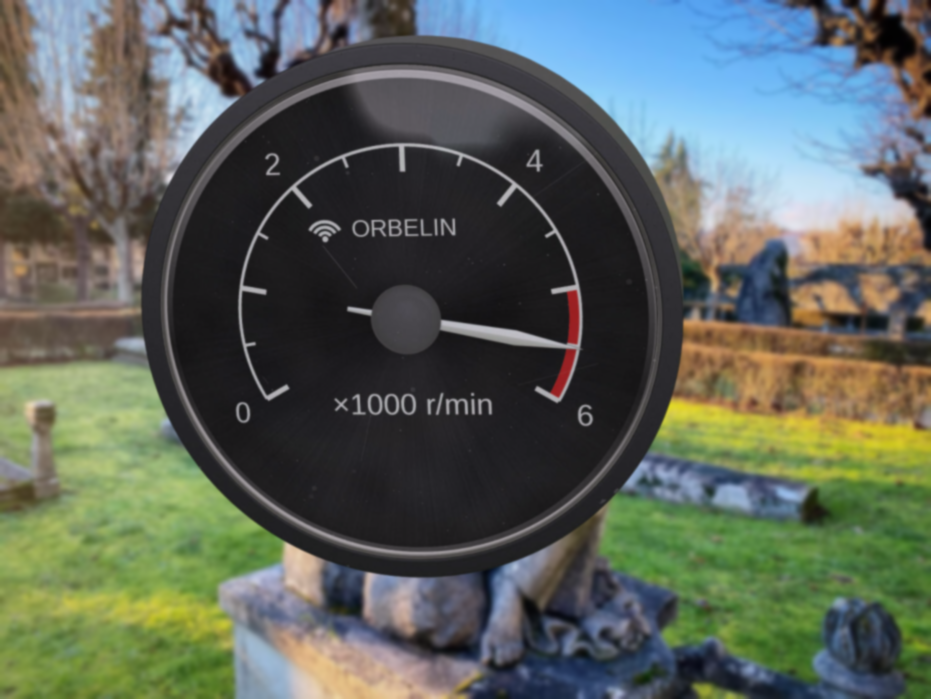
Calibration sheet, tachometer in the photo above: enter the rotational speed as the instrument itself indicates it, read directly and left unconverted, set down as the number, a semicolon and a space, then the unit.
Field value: 5500; rpm
